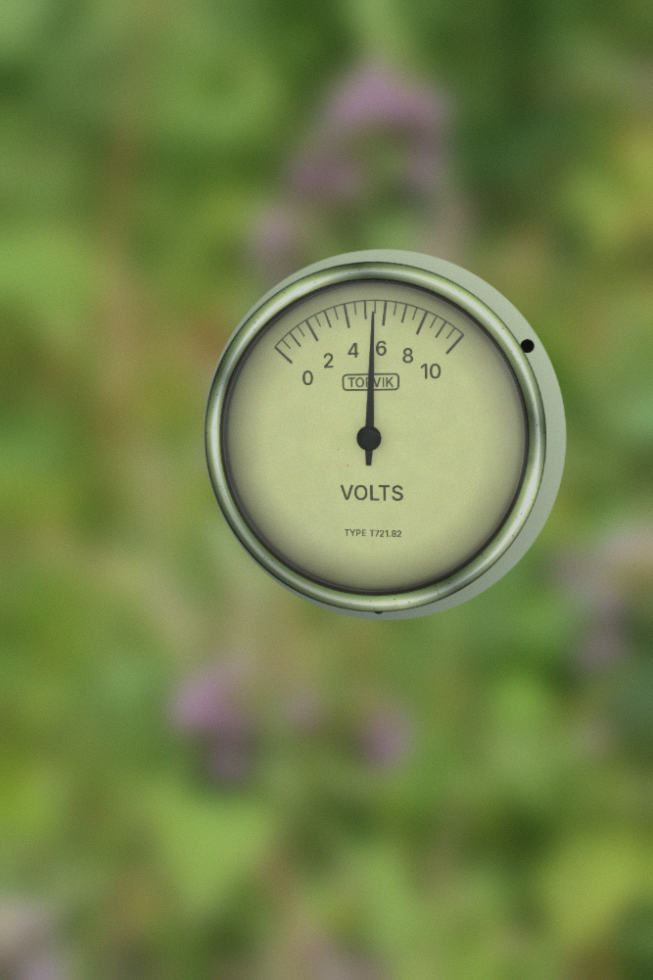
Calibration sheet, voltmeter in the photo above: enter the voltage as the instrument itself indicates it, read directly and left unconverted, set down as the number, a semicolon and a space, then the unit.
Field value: 5.5; V
